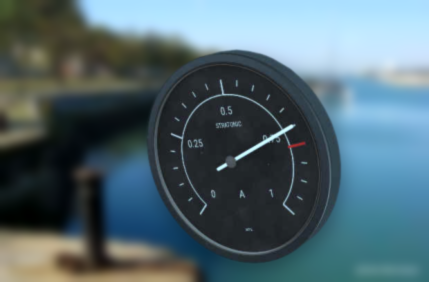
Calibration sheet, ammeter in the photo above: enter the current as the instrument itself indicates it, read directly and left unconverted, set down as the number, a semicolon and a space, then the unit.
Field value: 0.75; A
